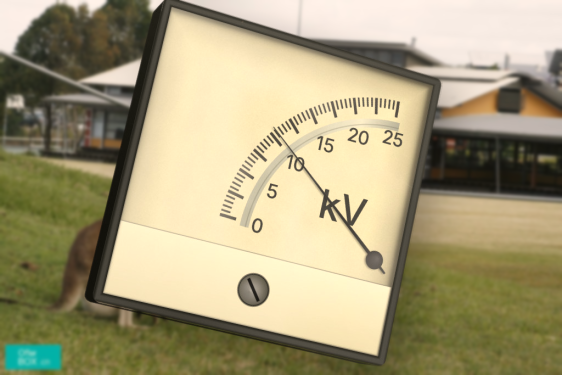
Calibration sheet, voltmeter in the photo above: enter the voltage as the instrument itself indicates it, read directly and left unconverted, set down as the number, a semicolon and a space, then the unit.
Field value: 10.5; kV
